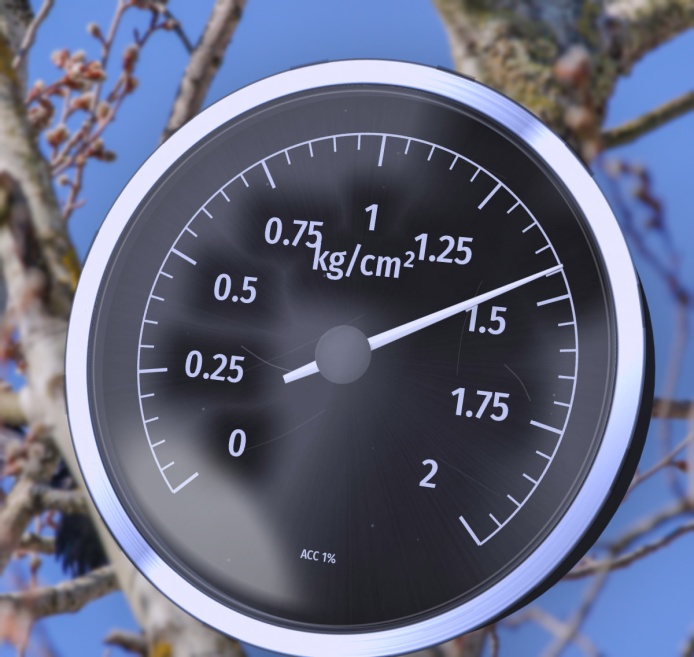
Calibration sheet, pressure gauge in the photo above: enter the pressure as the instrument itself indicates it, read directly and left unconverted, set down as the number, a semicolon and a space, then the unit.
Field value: 1.45; kg/cm²
